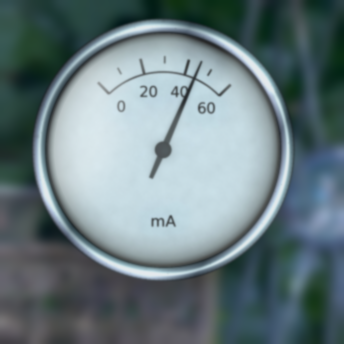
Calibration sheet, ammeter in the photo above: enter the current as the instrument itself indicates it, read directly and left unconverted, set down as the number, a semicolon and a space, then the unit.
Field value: 45; mA
